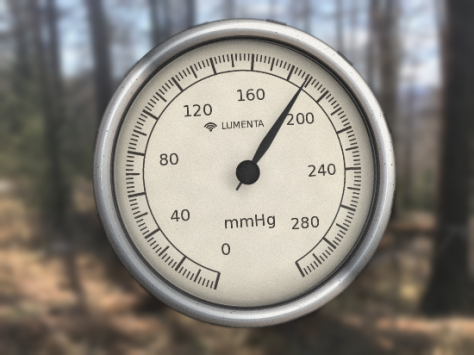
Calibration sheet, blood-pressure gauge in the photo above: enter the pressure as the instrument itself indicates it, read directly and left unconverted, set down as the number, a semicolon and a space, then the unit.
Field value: 188; mmHg
